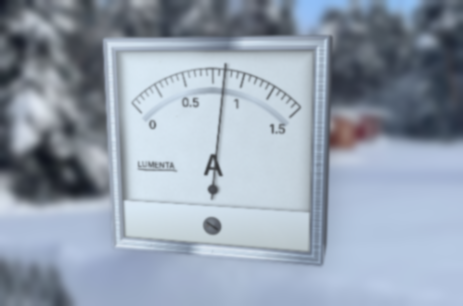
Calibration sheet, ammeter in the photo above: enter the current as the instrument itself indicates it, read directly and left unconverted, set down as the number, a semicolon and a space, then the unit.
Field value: 0.85; A
